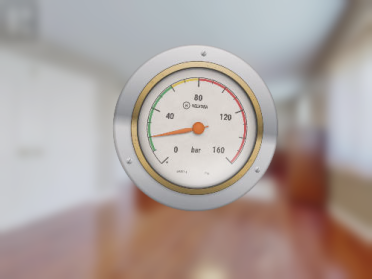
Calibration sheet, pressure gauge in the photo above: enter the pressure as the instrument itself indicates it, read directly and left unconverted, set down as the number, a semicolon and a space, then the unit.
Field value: 20; bar
